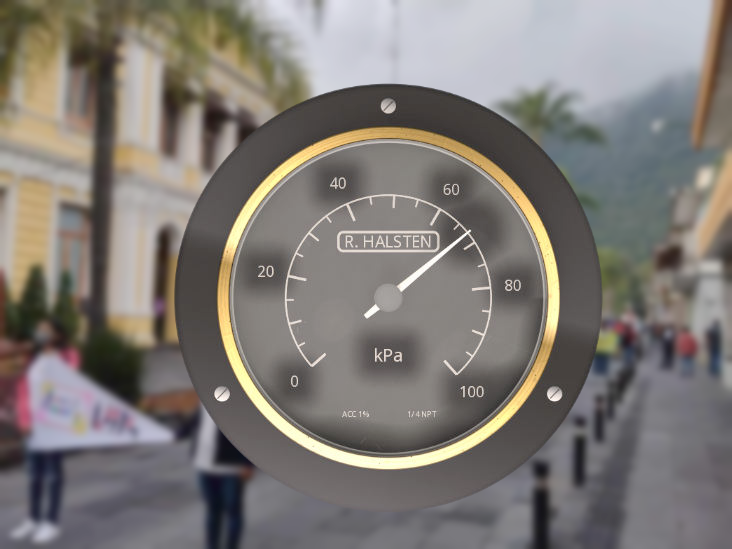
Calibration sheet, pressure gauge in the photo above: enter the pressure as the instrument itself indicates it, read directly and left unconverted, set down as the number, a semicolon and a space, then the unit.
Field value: 67.5; kPa
